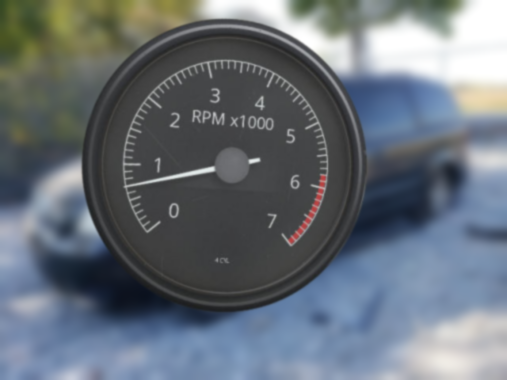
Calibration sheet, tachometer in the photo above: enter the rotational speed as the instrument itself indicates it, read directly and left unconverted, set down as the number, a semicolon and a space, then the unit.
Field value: 700; rpm
